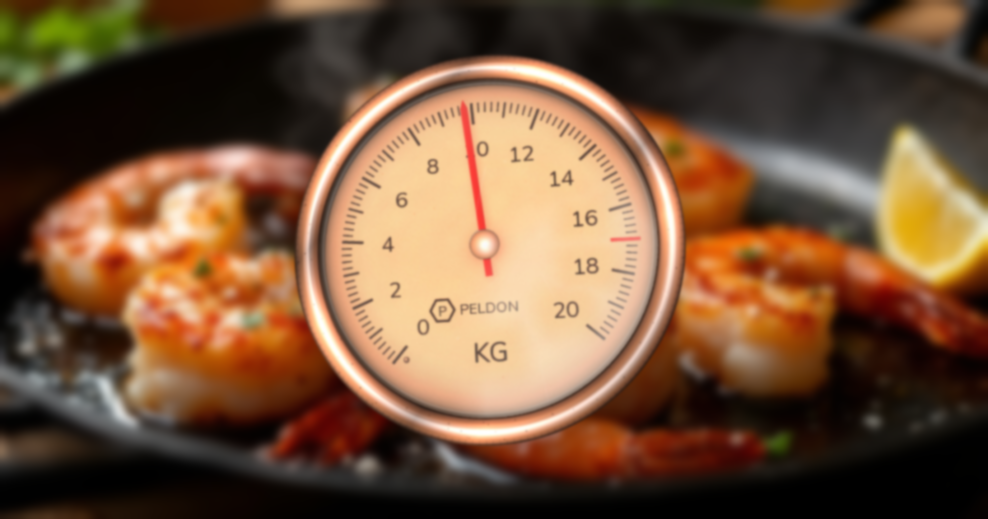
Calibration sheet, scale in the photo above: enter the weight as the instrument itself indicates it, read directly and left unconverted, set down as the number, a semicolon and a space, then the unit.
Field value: 9.8; kg
